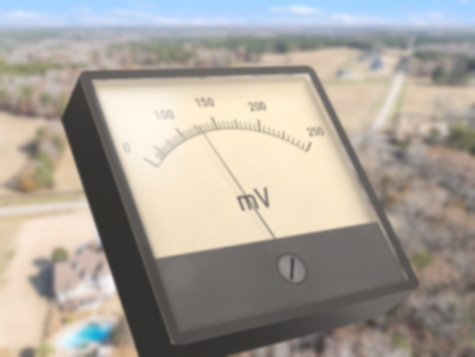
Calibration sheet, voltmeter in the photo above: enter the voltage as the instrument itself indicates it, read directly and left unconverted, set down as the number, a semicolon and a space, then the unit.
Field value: 125; mV
